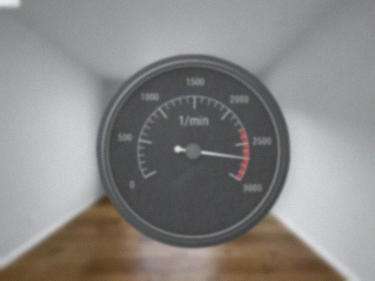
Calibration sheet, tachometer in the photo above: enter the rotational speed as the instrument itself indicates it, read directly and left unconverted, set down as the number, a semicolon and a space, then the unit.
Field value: 2700; rpm
